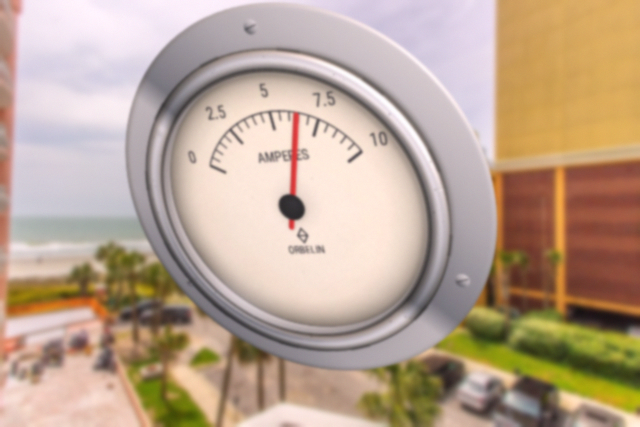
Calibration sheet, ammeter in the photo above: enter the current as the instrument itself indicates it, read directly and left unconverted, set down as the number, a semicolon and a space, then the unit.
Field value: 6.5; A
